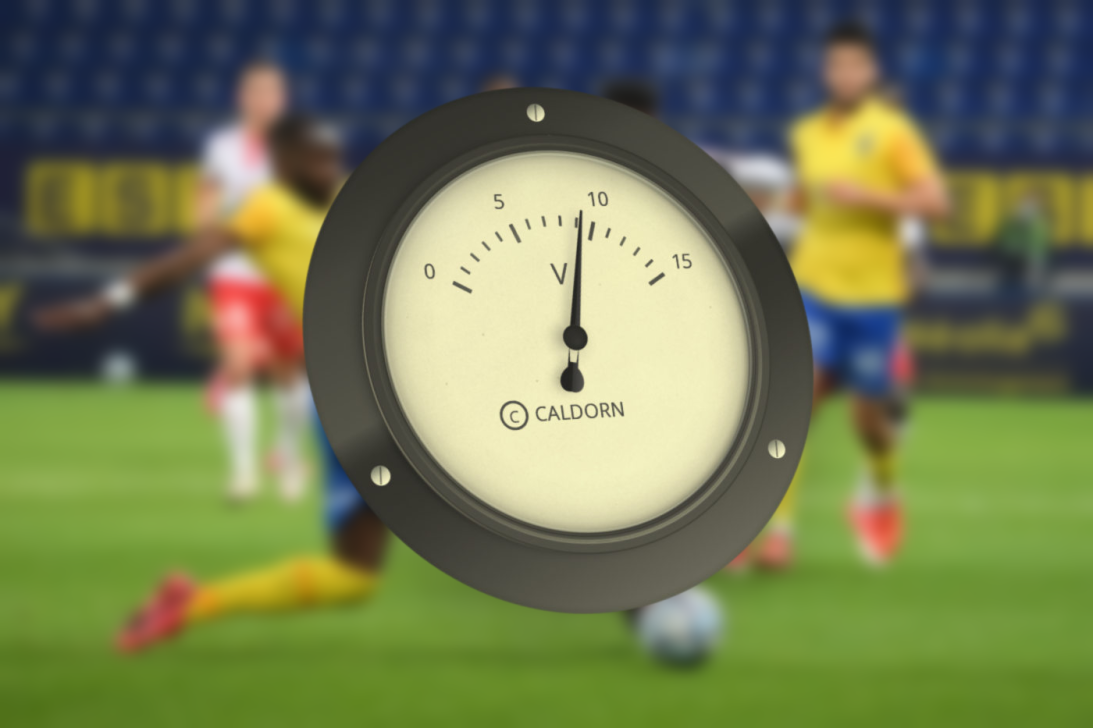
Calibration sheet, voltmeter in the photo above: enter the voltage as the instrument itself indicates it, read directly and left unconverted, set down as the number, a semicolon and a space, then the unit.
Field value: 9; V
